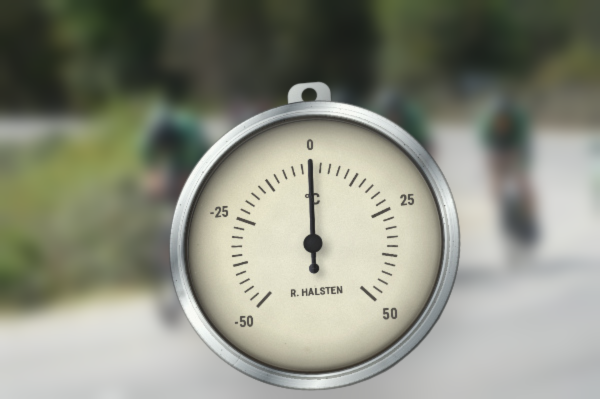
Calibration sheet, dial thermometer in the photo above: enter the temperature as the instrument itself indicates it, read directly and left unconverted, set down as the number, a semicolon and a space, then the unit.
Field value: 0; °C
